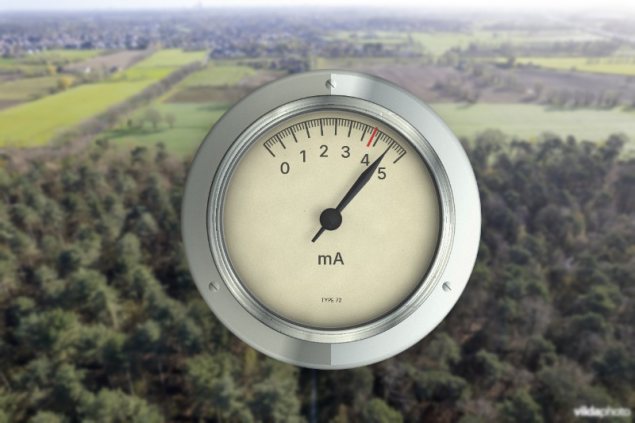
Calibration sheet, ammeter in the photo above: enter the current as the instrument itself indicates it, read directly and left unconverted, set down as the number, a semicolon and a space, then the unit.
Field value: 4.5; mA
